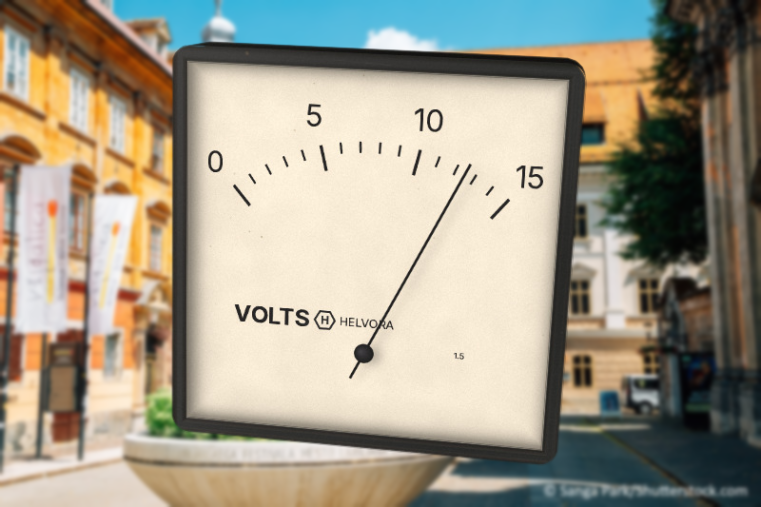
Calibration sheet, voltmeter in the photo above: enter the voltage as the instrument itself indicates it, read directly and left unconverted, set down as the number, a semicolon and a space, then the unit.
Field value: 12.5; V
